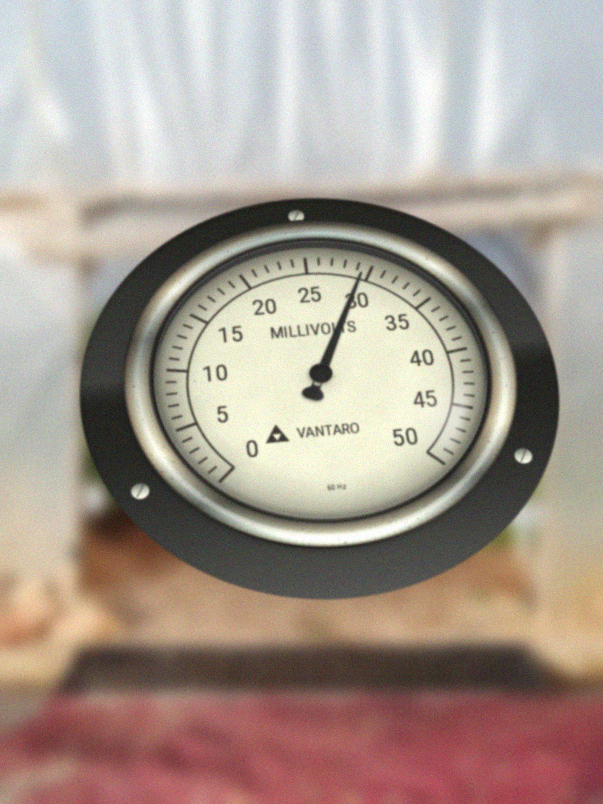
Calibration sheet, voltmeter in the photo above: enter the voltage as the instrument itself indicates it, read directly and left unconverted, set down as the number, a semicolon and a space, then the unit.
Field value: 29.5; mV
